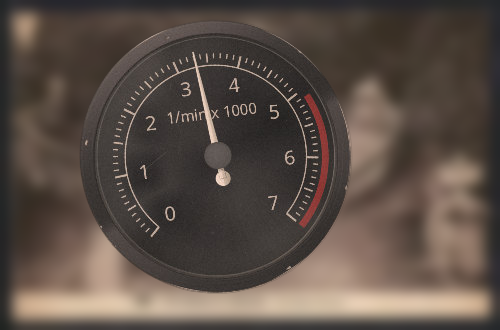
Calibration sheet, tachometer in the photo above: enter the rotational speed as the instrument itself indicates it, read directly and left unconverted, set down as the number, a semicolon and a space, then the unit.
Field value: 3300; rpm
